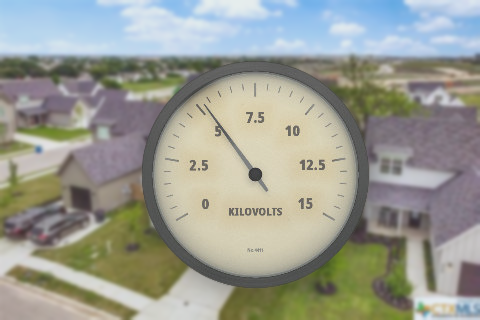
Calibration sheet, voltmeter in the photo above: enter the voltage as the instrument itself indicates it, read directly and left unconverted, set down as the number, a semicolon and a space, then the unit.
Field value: 5.25; kV
